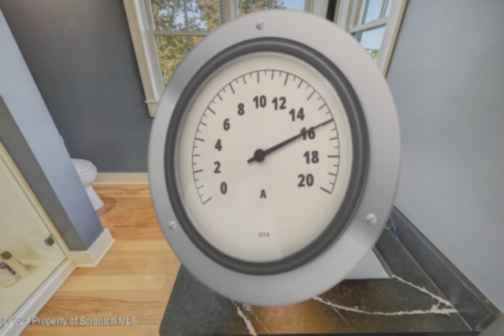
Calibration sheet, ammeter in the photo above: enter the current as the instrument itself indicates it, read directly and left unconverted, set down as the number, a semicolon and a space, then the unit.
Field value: 16; A
